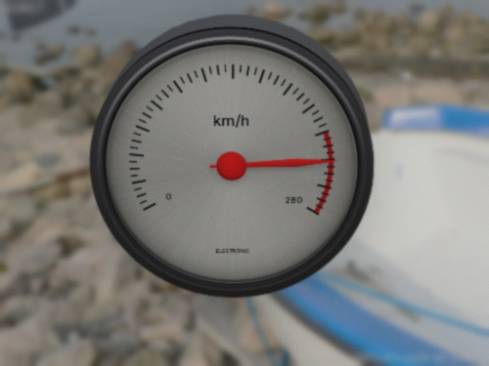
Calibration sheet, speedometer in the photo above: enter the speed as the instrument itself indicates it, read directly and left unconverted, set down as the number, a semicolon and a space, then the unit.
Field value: 240; km/h
